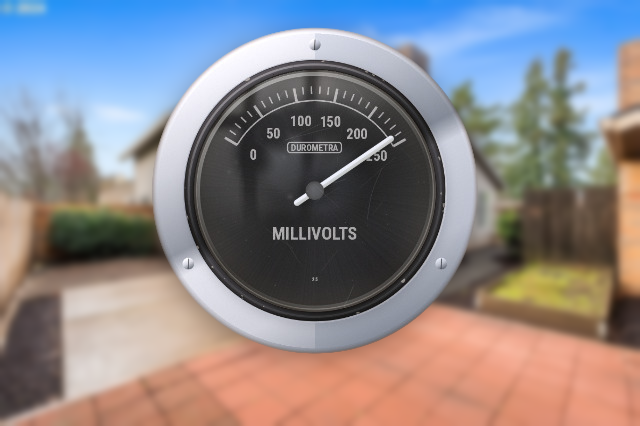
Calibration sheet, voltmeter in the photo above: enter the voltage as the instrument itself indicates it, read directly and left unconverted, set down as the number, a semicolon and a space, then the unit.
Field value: 240; mV
